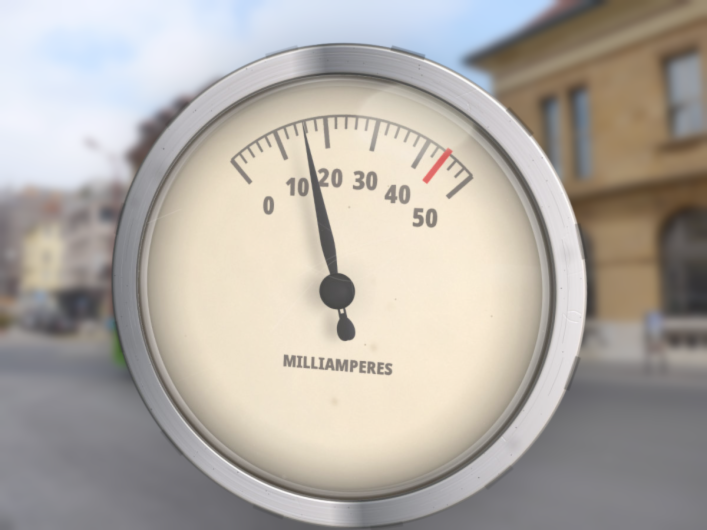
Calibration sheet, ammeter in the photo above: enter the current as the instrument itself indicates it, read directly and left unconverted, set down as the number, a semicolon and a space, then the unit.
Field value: 16; mA
